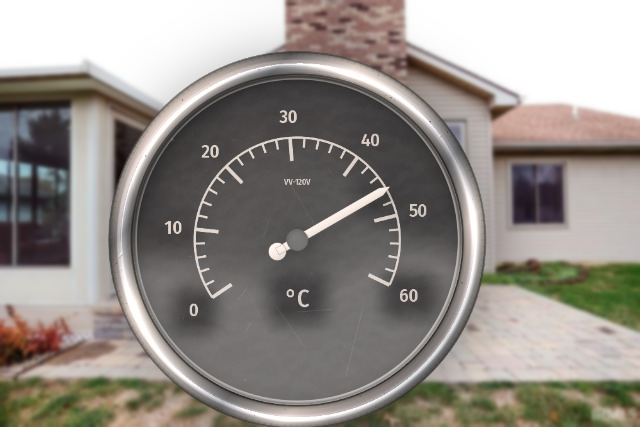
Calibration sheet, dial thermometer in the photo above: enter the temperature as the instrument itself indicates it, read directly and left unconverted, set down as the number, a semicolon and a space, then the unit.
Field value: 46; °C
